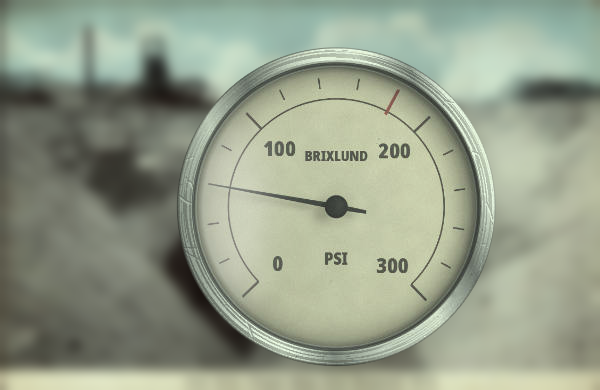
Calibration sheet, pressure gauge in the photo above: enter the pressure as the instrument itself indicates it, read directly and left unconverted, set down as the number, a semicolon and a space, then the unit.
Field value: 60; psi
